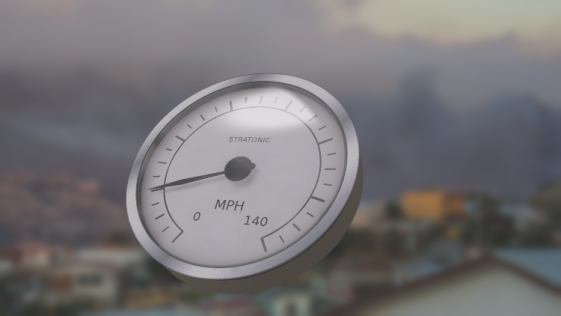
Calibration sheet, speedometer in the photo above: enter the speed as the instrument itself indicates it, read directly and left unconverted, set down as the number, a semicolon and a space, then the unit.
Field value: 20; mph
